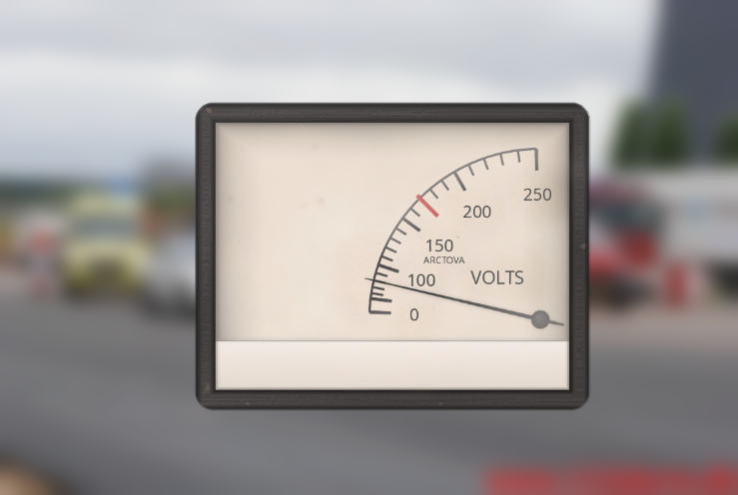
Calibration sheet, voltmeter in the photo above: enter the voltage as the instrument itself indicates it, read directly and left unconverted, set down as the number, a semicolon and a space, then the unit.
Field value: 80; V
